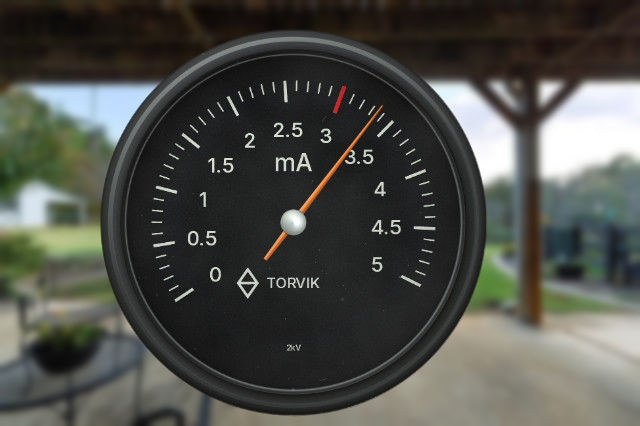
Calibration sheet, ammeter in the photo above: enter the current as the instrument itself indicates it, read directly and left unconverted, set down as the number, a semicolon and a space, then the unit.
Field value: 3.35; mA
